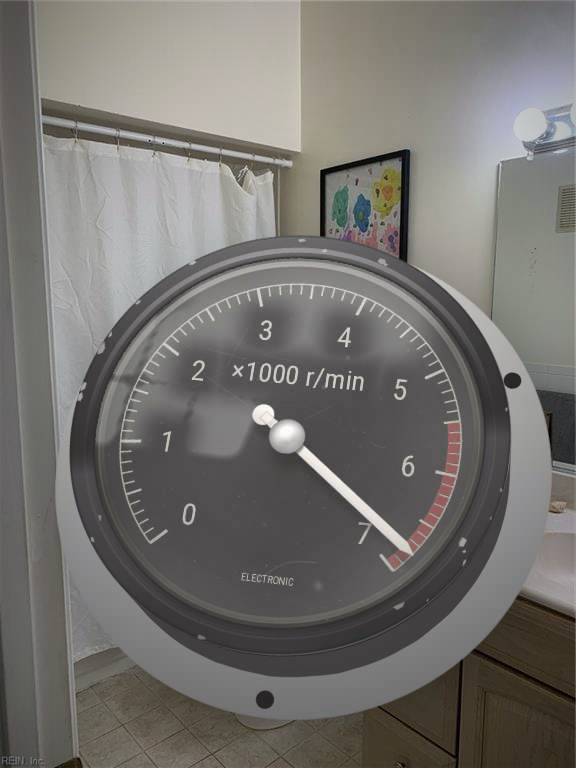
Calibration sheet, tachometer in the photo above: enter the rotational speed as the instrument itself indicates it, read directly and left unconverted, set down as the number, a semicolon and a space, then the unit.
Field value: 6800; rpm
